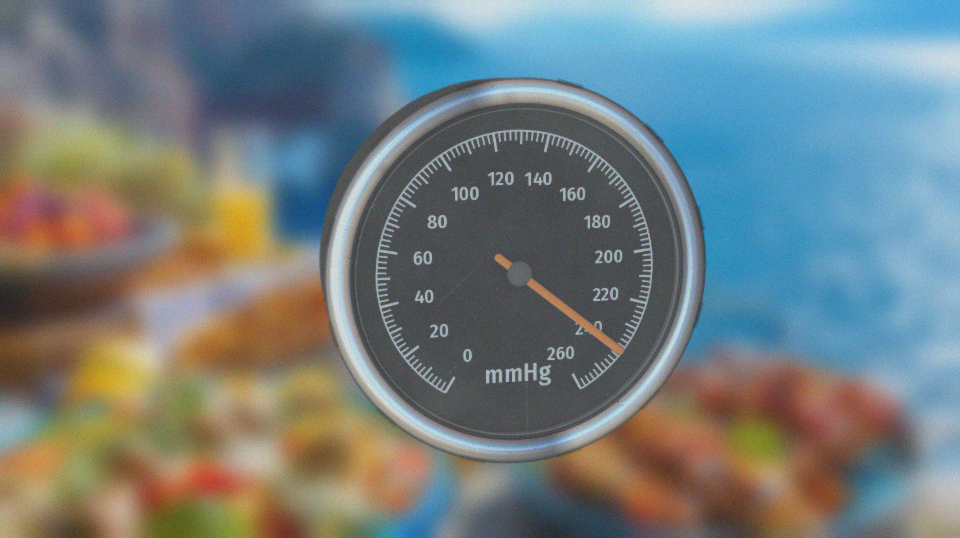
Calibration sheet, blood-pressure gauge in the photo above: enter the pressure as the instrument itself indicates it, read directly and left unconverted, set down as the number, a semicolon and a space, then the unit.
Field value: 240; mmHg
